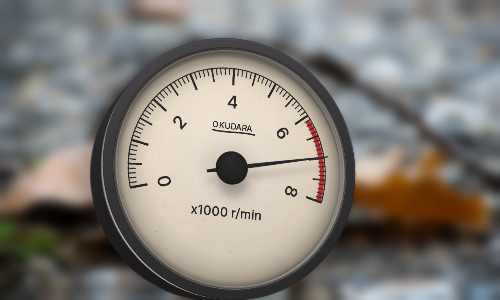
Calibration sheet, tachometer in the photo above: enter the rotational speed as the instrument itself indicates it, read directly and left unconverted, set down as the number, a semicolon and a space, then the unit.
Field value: 7000; rpm
